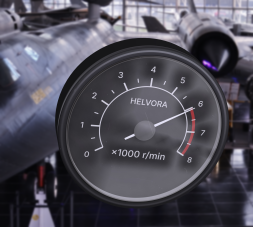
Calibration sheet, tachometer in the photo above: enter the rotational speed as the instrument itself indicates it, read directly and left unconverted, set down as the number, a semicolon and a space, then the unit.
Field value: 6000; rpm
